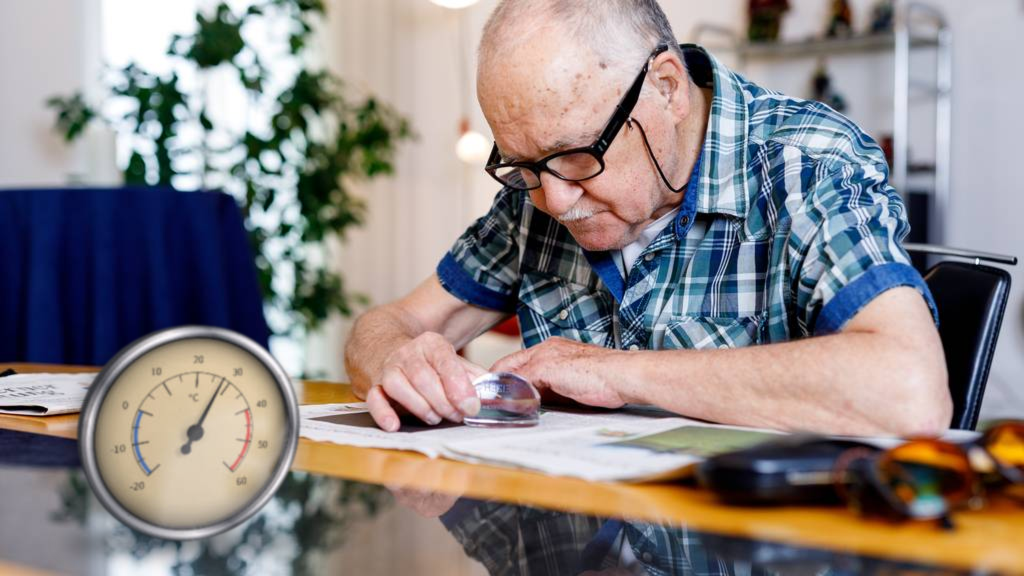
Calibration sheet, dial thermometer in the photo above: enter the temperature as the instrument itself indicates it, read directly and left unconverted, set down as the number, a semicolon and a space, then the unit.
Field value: 27.5; °C
